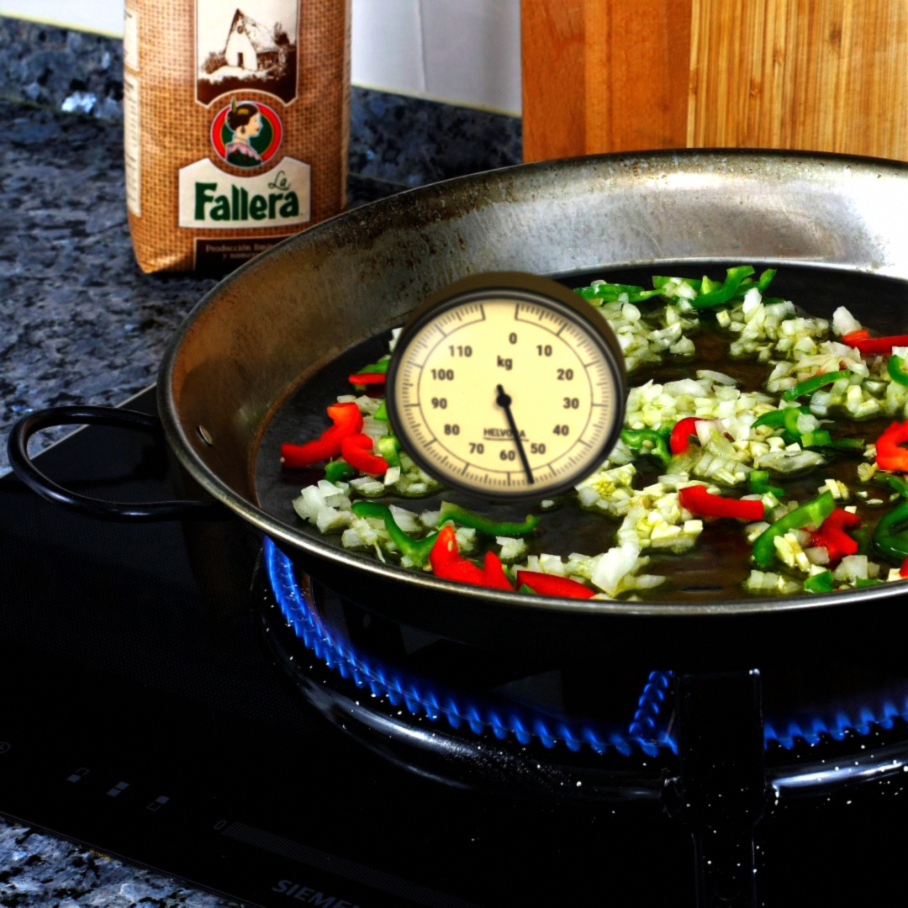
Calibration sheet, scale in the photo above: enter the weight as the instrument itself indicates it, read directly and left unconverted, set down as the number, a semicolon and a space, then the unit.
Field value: 55; kg
